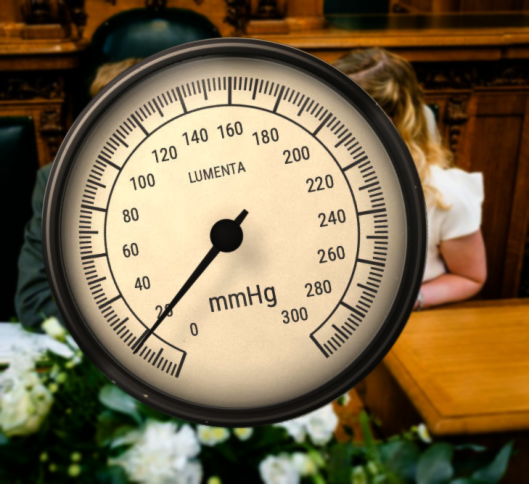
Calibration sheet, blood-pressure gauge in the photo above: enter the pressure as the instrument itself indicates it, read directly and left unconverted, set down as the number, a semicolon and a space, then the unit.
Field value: 18; mmHg
